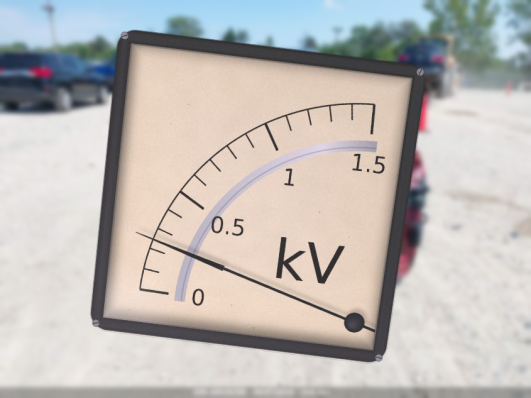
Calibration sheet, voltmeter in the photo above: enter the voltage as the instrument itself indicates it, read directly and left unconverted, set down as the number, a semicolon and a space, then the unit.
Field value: 0.25; kV
